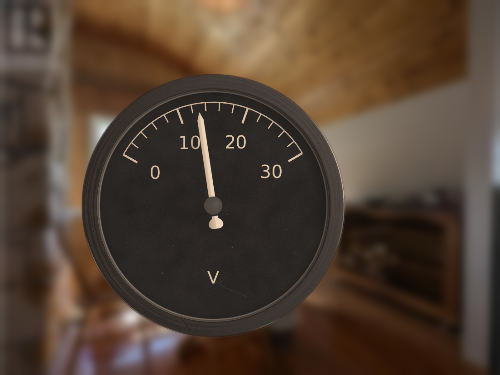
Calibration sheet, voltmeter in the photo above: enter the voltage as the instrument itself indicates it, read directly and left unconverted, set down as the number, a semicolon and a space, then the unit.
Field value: 13; V
